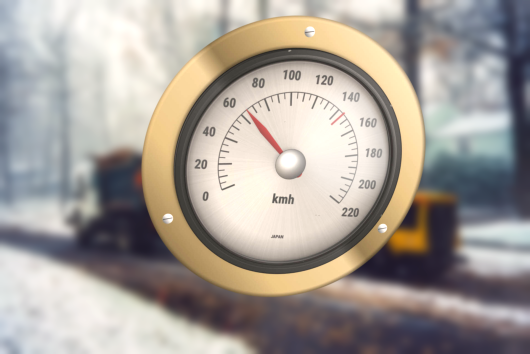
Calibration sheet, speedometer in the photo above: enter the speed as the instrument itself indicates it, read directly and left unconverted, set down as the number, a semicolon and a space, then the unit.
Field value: 65; km/h
